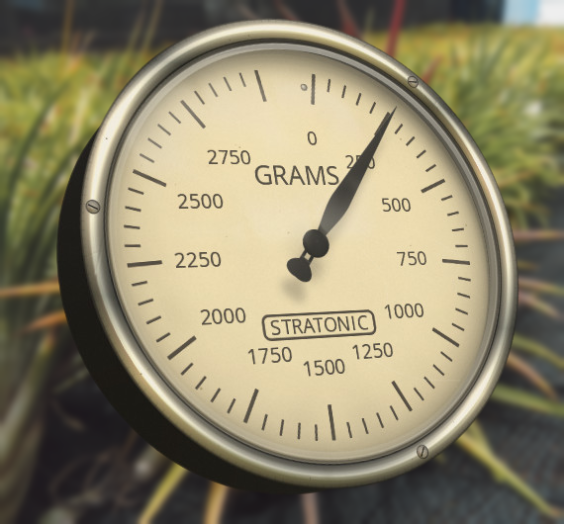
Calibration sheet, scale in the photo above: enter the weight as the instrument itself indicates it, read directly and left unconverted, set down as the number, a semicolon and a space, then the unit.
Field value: 250; g
